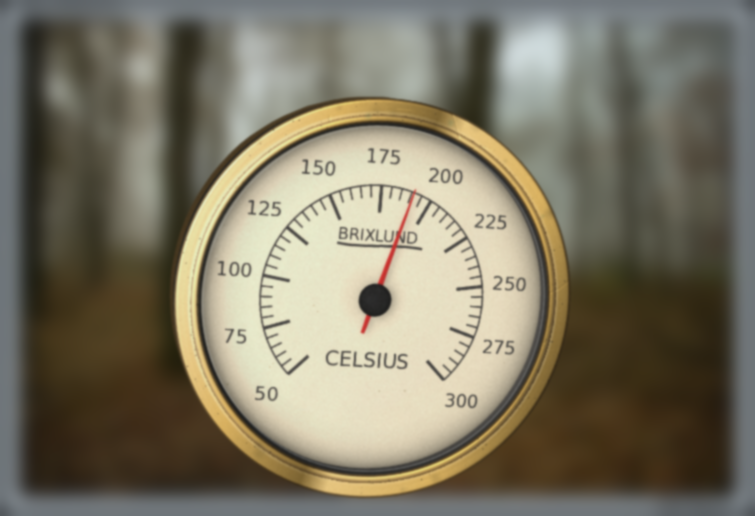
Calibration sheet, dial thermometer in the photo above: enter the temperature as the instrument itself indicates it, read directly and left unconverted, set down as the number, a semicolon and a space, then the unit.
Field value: 190; °C
